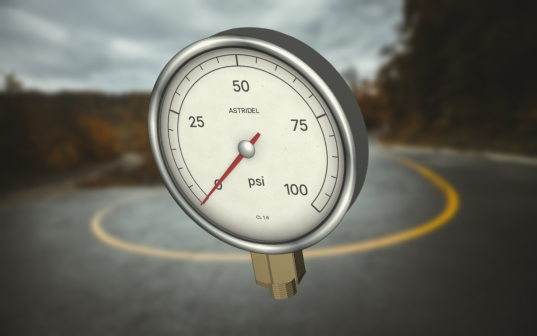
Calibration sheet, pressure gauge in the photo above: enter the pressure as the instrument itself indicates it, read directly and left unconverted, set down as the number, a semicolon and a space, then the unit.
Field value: 0; psi
